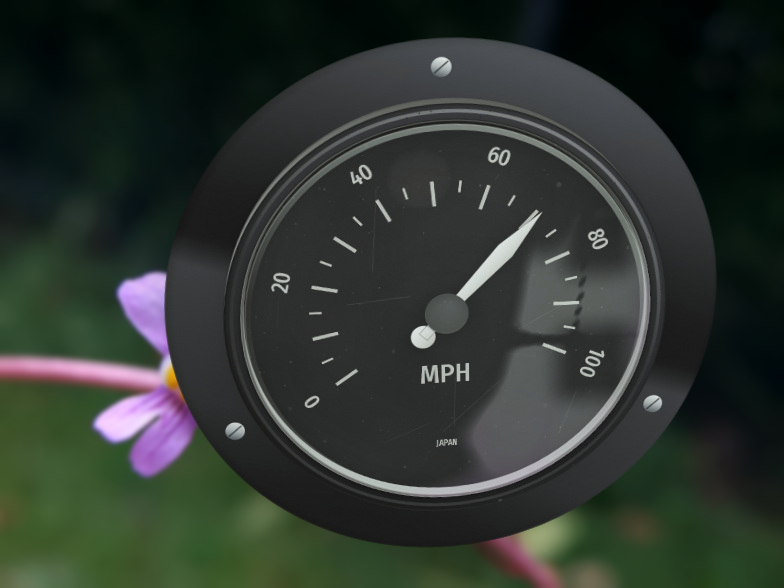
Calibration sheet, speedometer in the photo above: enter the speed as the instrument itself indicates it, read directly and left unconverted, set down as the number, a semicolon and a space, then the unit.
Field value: 70; mph
